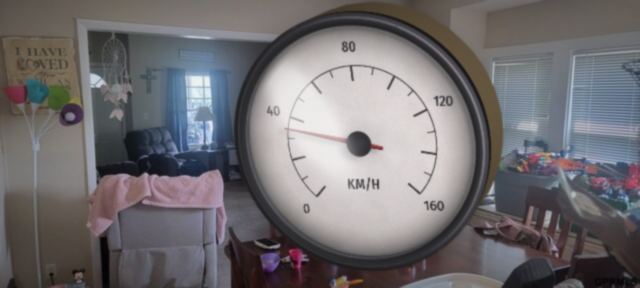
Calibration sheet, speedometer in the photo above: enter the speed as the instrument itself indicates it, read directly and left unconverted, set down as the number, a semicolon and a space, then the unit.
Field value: 35; km/h
